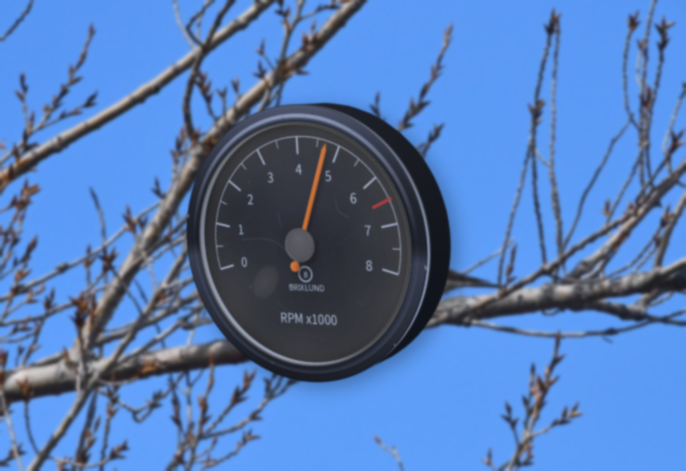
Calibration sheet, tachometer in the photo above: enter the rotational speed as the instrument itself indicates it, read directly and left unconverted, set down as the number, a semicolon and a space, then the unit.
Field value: 4750; rpm
